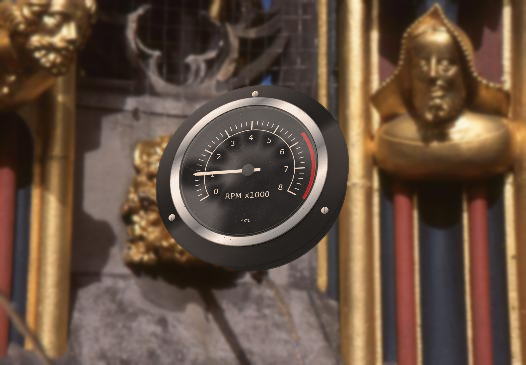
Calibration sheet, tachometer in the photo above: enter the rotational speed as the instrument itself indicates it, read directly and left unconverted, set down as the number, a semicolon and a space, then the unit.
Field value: 1000; rpm
